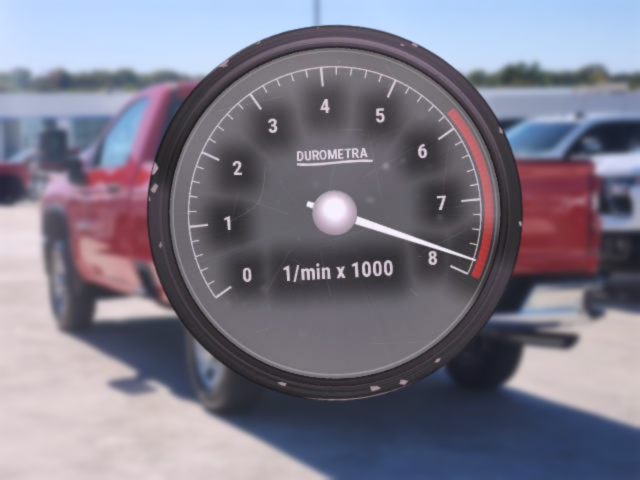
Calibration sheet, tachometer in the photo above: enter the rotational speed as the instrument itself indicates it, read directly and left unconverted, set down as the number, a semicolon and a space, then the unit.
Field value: 7800; rpm
